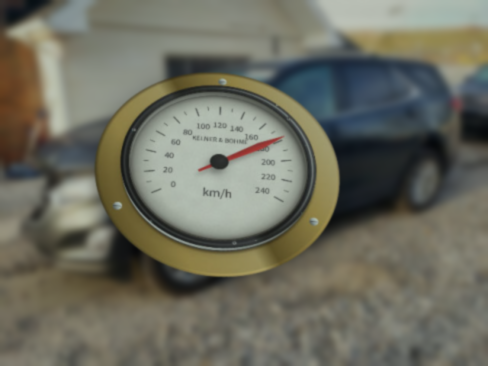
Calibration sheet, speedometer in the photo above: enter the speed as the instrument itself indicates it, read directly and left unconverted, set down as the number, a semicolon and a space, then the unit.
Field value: 180; km/h
